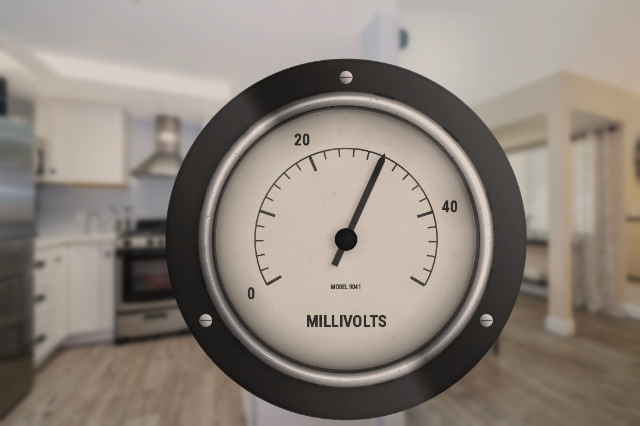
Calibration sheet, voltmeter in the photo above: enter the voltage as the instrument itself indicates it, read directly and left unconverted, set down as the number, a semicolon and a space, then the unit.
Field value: 30; mV
